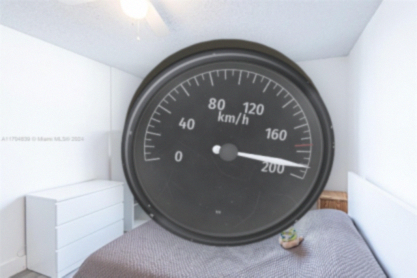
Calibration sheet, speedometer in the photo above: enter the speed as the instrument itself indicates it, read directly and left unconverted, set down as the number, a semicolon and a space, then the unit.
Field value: 190; km/h
